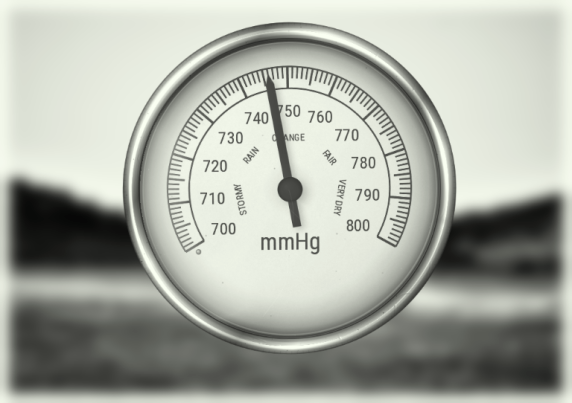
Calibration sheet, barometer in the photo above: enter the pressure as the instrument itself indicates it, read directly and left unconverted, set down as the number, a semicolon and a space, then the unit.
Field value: 746; mmHg
